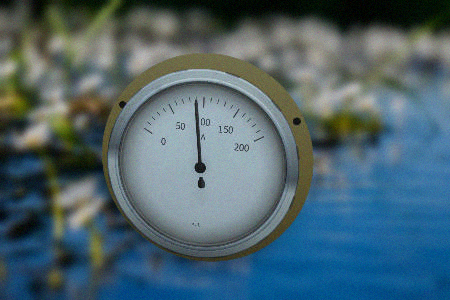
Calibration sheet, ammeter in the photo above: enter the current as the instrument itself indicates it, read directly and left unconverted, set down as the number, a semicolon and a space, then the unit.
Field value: 90; A
